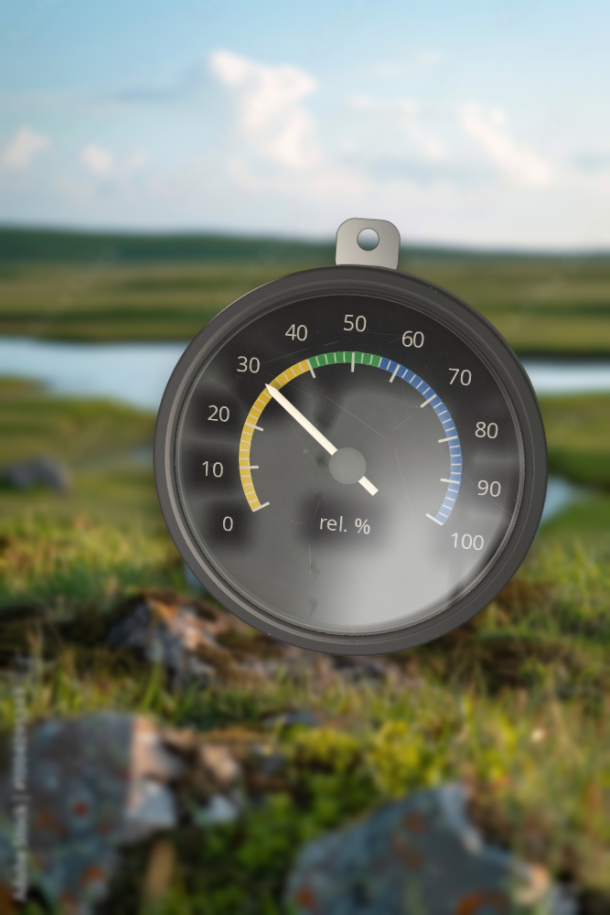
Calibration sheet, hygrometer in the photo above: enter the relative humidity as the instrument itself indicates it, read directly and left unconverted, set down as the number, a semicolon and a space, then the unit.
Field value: 30; %
